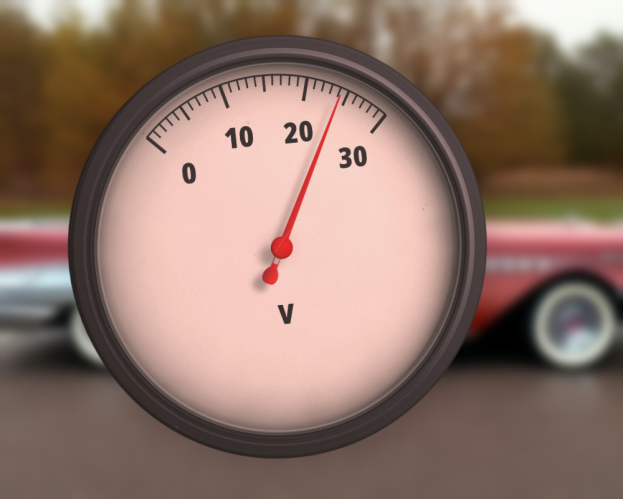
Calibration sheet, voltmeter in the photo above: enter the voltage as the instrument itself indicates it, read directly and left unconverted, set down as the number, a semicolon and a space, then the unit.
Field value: 24; V
